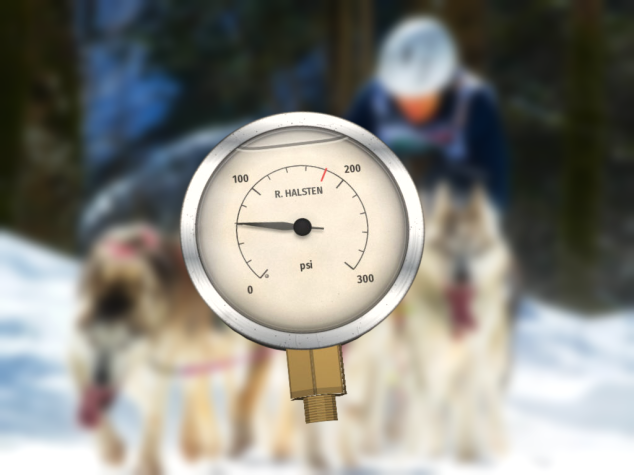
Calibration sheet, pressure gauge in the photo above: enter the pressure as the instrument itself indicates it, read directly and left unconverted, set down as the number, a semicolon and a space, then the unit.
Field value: 60; psi
